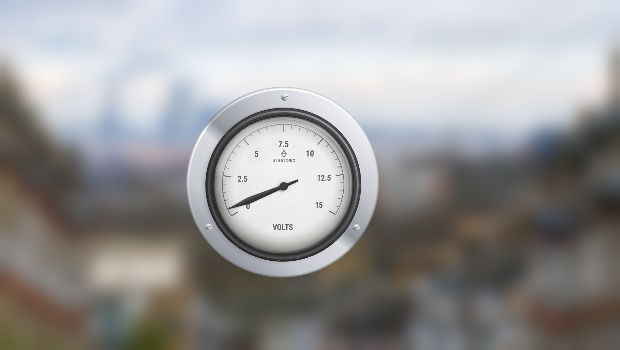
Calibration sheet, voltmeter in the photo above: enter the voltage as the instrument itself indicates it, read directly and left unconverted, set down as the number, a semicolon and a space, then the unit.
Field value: 0.5; V
